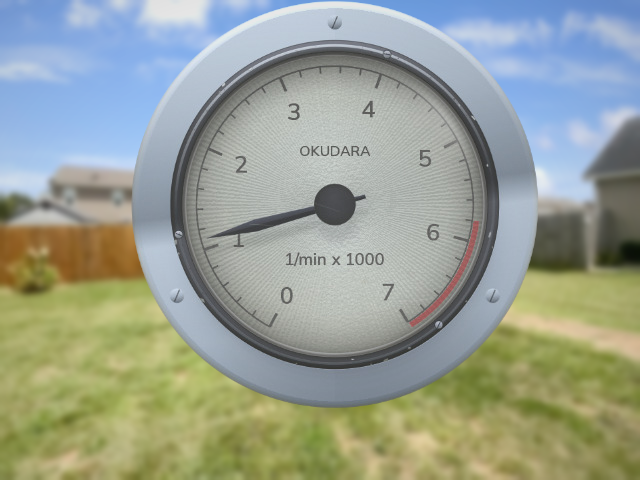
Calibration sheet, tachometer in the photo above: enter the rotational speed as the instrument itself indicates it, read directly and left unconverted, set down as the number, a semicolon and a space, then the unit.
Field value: 1100; rpm
